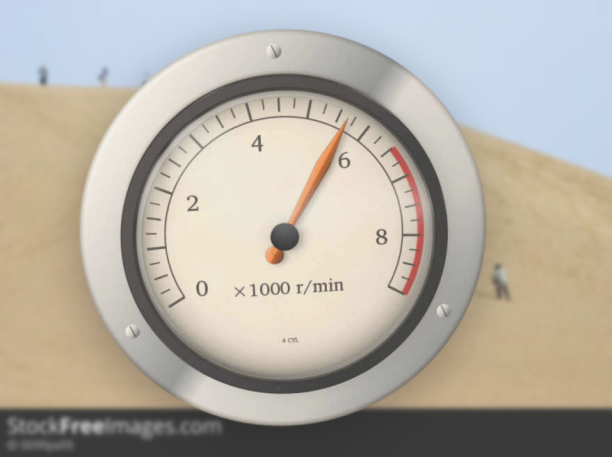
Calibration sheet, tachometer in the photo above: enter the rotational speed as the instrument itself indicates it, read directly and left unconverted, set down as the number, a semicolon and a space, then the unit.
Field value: 5625; rpm
